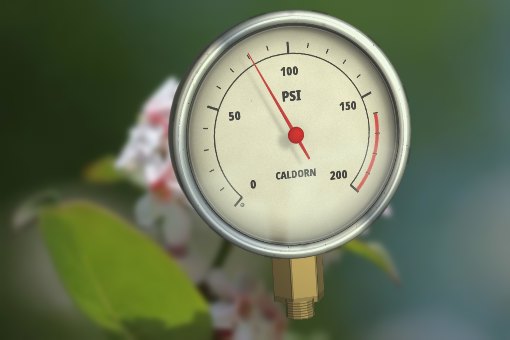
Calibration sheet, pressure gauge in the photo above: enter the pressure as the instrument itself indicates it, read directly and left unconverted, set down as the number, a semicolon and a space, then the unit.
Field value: 80; psi
